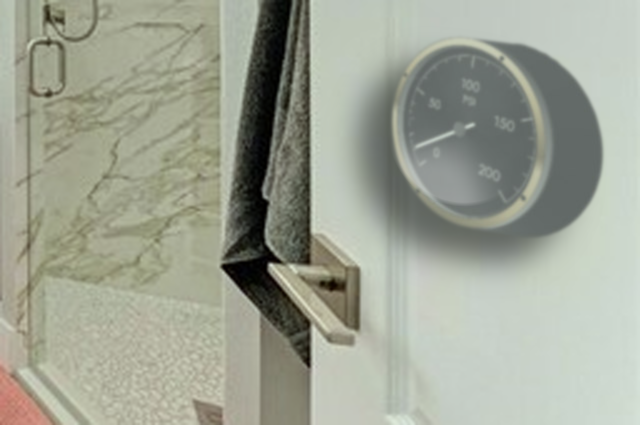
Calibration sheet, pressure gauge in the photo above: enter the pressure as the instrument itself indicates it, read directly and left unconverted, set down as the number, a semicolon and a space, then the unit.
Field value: 10; psi
